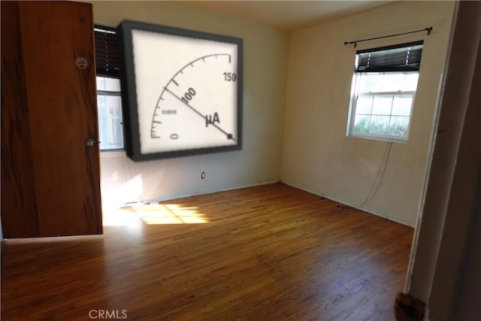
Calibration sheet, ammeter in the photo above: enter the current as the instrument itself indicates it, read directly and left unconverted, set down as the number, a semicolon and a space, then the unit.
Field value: 90; µA
